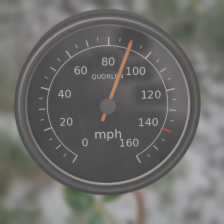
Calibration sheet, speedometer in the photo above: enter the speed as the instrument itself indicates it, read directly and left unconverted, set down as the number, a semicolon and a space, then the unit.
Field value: 90; mph
